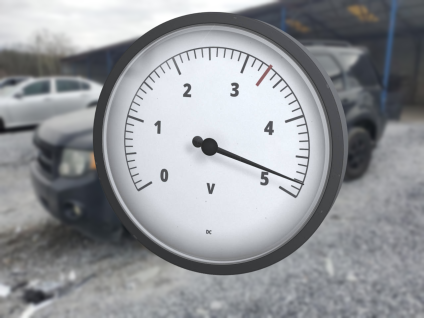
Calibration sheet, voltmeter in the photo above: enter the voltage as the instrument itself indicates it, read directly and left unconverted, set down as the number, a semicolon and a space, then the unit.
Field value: 4.8; V
